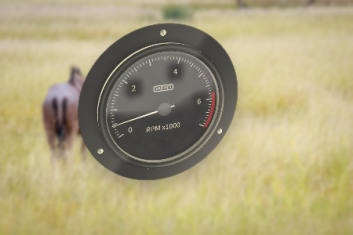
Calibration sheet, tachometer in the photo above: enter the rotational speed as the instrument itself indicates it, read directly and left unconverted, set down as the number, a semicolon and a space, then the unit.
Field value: 500; rpm
